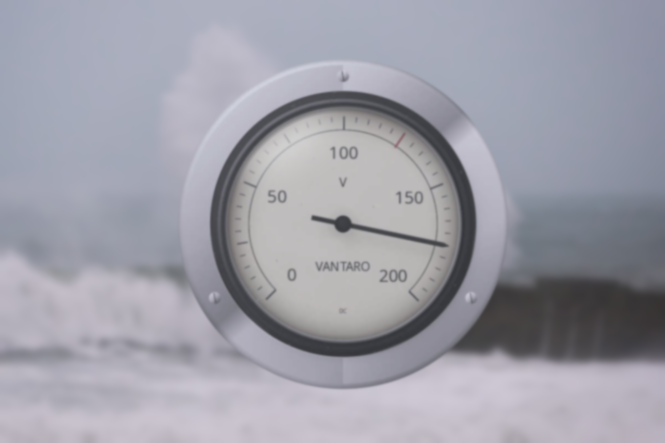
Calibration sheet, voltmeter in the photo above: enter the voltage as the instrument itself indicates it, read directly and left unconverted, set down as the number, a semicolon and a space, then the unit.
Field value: 175; V
